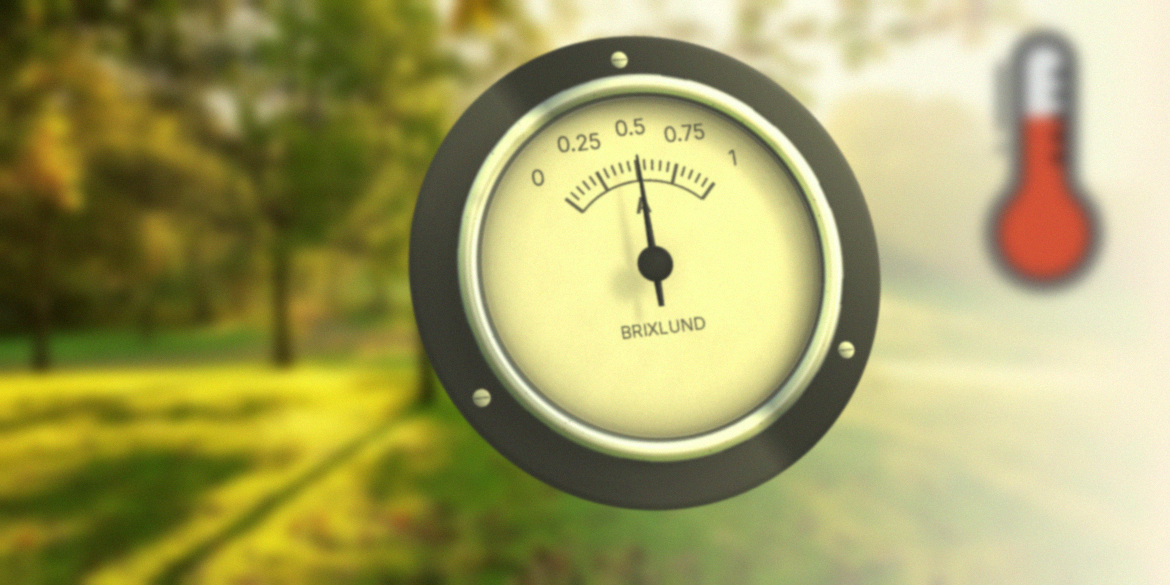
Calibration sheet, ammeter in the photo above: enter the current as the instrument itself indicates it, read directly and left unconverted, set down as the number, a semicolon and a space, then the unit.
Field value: 0.5; A
